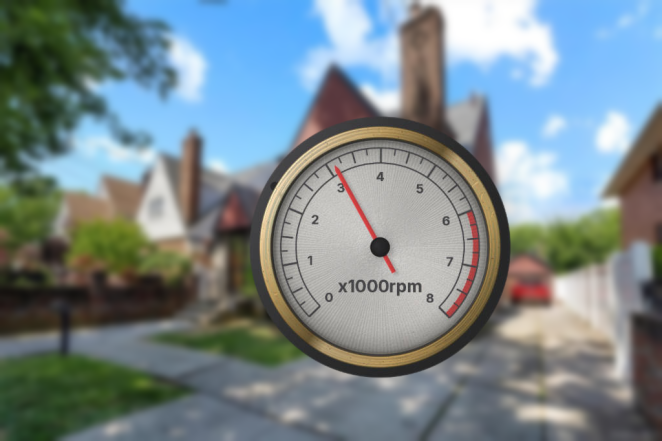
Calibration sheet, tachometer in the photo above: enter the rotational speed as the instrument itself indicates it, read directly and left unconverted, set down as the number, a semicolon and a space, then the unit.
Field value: 3125; rpm
